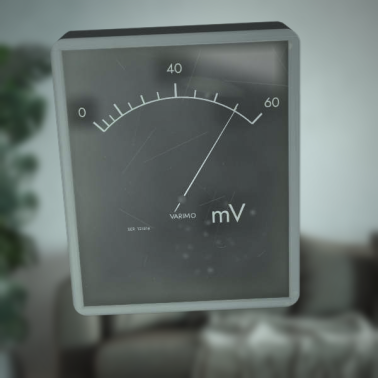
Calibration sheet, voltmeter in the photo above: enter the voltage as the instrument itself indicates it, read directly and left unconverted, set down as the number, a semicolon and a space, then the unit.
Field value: 55; mV
